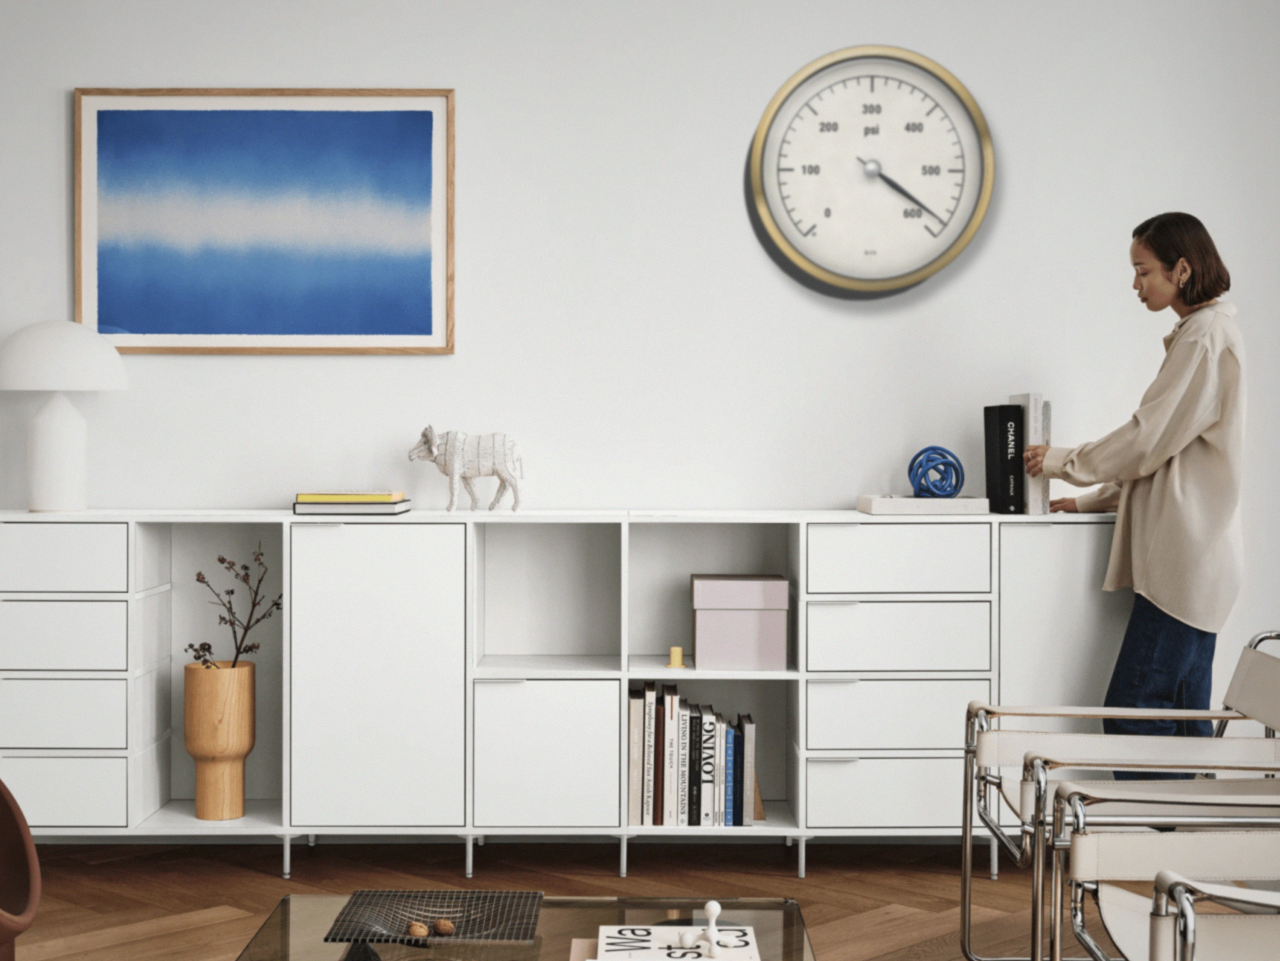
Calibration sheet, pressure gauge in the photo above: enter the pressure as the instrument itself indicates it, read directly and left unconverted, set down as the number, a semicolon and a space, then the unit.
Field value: 580; psi
